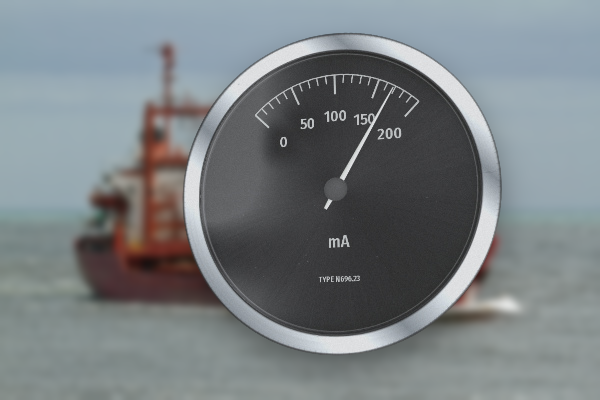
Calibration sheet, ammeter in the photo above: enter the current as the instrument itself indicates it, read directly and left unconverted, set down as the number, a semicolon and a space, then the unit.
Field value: 170; mA
